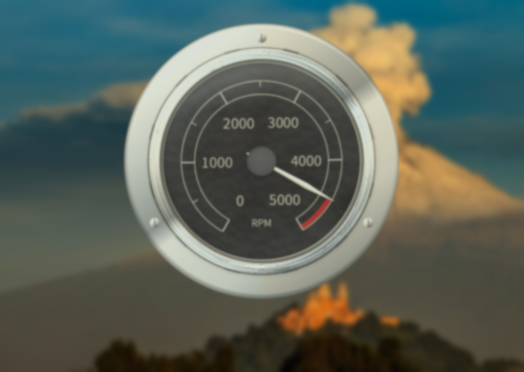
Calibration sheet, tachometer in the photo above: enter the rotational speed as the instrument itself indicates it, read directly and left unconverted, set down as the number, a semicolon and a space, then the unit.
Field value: 4500; rpm
